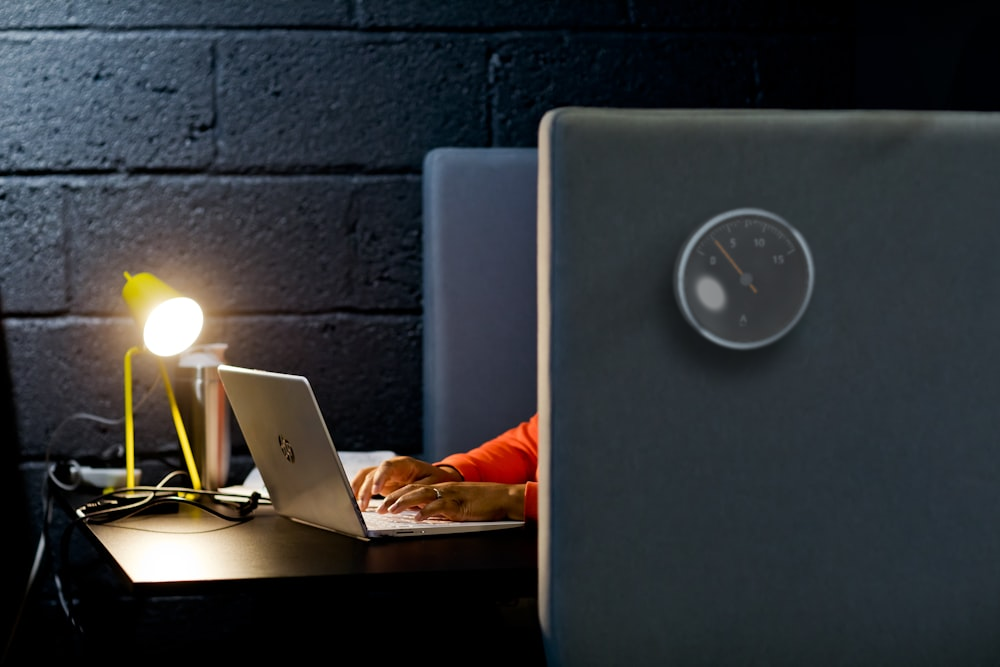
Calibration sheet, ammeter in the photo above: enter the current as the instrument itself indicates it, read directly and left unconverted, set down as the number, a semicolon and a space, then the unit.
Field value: 2.5; A
